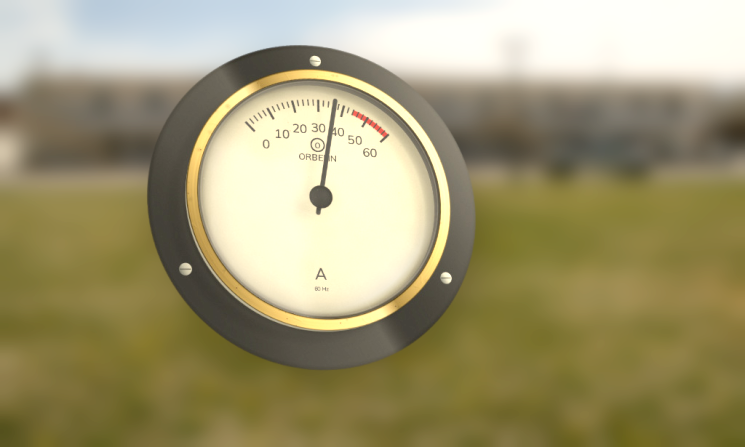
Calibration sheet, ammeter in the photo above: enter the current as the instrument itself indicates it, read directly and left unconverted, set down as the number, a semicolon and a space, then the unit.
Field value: 36; A
